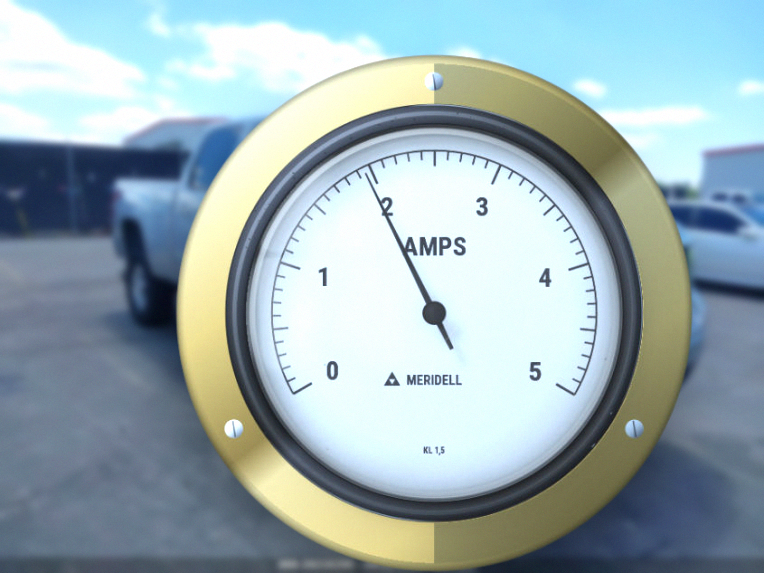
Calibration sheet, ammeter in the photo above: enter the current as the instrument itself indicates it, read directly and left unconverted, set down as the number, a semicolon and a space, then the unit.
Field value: 1.95; A
